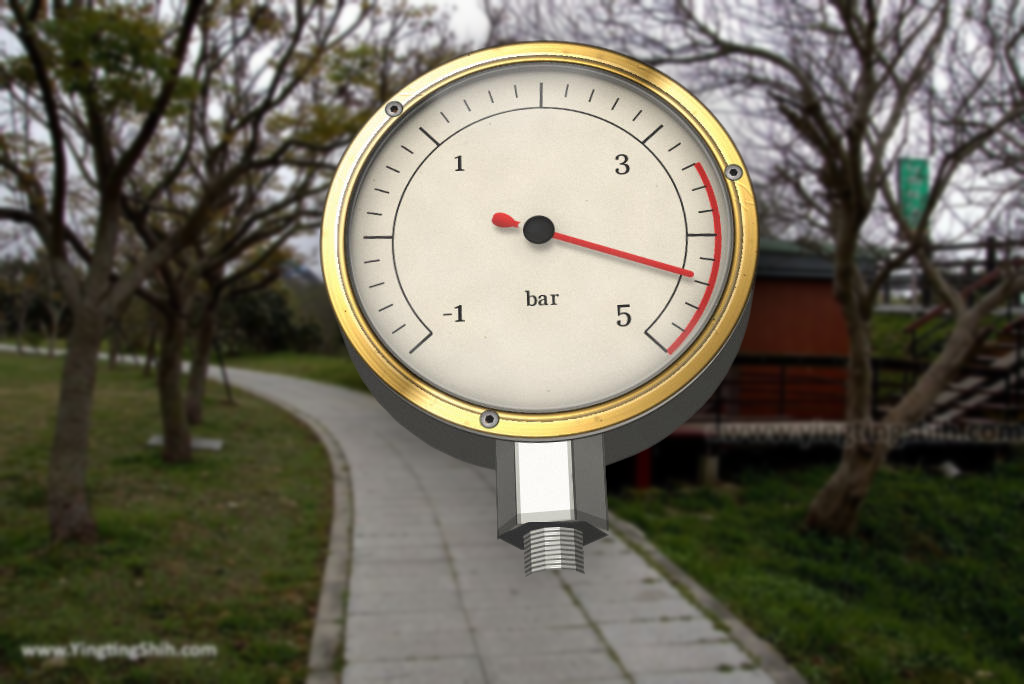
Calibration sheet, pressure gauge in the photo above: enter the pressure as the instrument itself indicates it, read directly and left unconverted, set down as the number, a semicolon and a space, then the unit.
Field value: 4.4; bar
